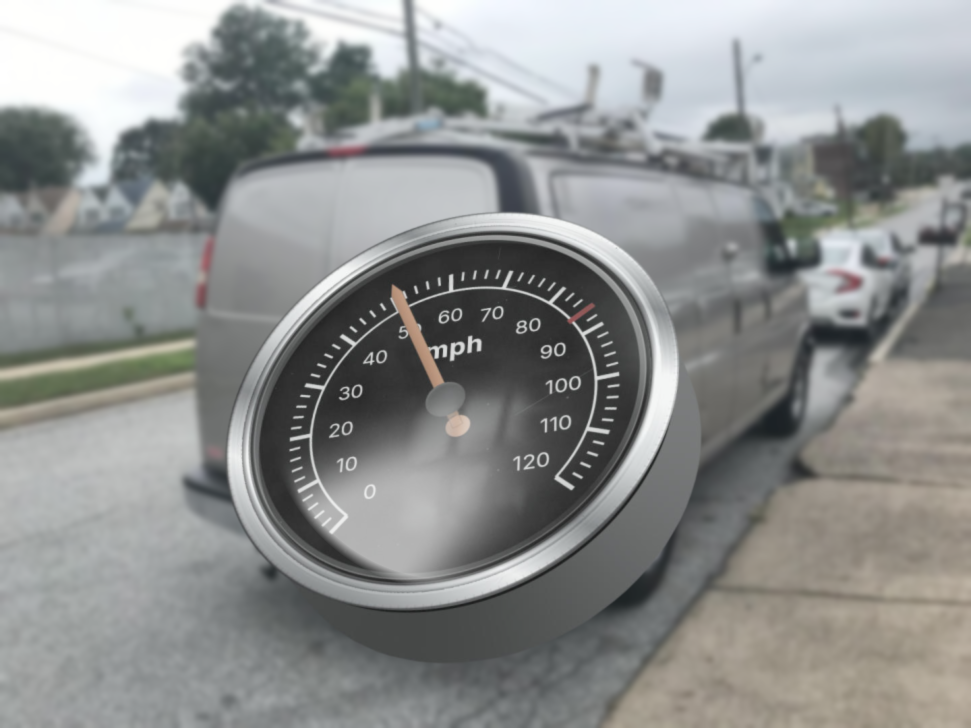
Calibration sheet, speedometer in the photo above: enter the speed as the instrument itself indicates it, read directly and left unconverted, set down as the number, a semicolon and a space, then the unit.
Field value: 51; mph
